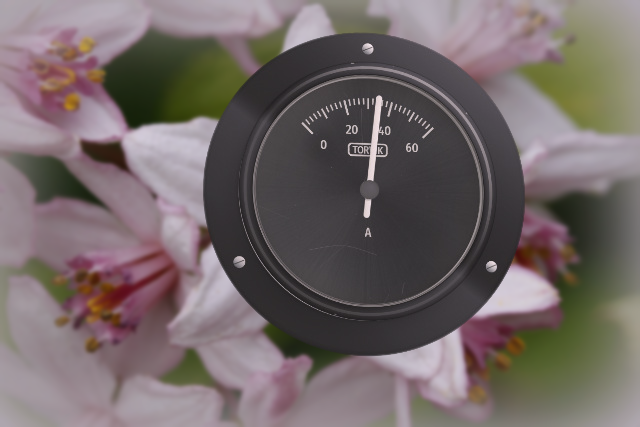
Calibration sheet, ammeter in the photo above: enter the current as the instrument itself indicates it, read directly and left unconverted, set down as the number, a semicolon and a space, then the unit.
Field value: 34; A
